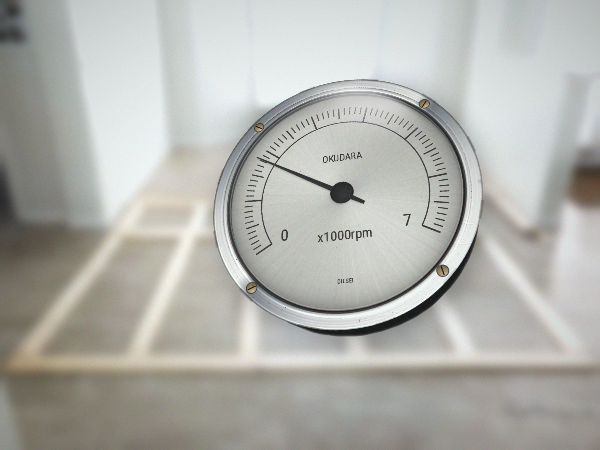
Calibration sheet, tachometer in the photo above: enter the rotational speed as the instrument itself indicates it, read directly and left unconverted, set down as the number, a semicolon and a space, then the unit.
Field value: 1800; rpm
